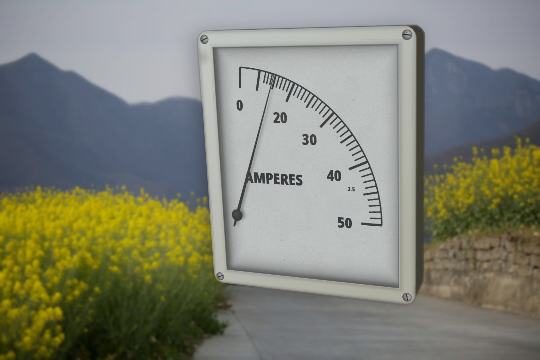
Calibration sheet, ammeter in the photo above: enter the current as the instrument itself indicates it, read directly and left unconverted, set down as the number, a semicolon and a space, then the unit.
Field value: 15; A
